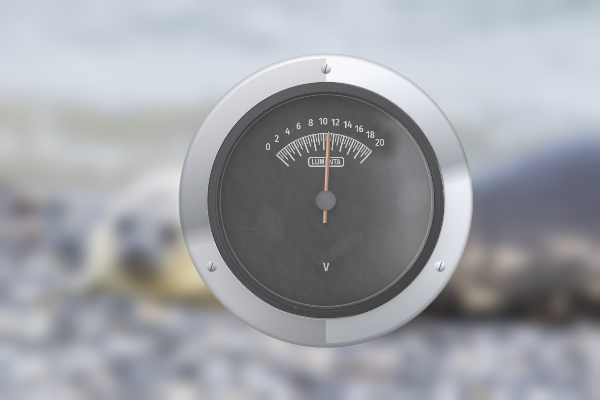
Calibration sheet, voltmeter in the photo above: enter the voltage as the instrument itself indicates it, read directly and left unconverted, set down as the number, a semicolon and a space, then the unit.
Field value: 11; V
